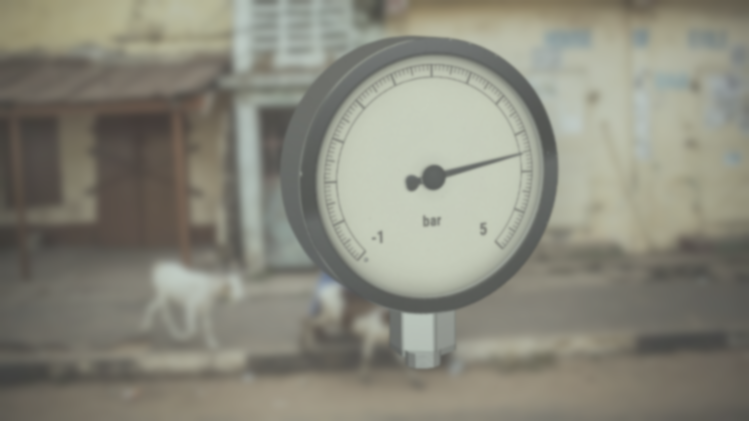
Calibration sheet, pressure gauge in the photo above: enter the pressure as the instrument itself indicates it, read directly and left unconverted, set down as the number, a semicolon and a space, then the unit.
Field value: 3.75; bar
